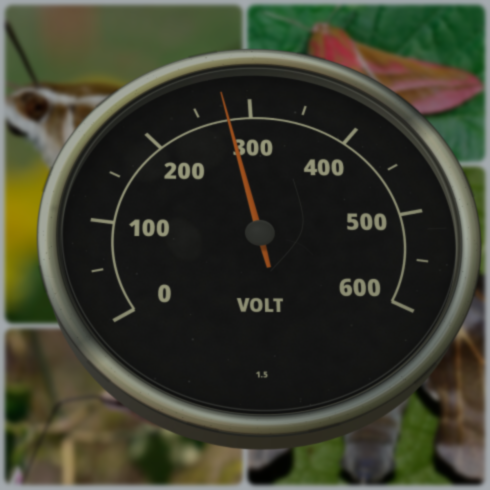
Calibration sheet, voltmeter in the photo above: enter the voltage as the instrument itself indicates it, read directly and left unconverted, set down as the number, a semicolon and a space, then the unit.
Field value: 275; V
